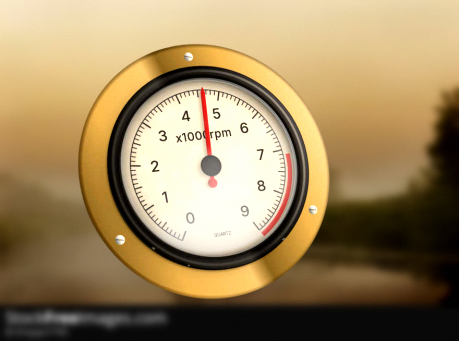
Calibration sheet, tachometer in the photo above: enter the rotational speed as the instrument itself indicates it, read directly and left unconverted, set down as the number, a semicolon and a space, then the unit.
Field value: 4600; rpm
